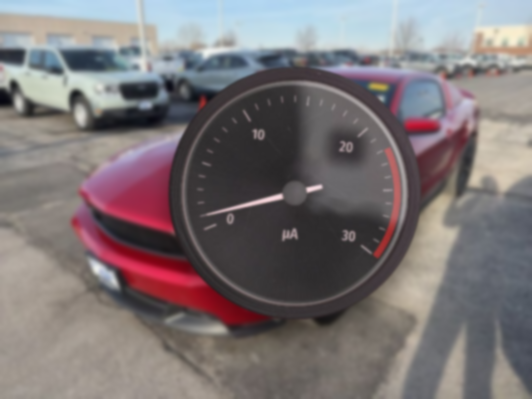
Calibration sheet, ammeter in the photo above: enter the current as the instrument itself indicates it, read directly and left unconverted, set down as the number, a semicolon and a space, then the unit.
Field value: 1; µA
